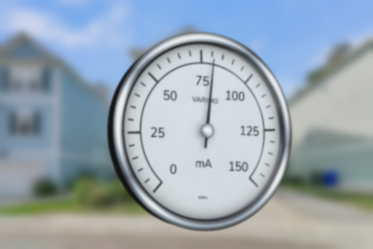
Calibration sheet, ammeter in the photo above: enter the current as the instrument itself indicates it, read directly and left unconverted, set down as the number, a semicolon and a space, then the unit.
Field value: 80; mA
